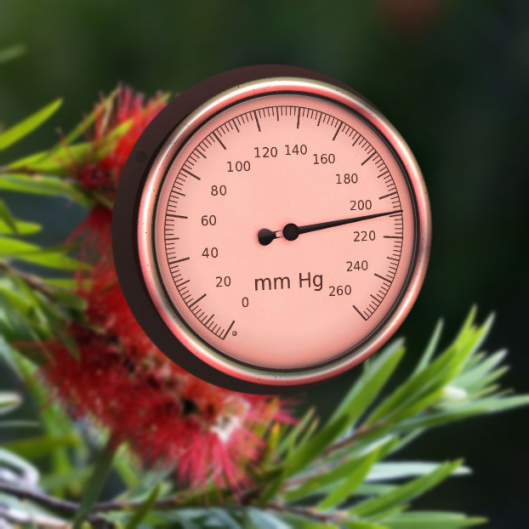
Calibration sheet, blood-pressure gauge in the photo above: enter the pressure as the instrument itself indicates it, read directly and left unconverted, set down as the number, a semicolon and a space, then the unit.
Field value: 208; mmHg
